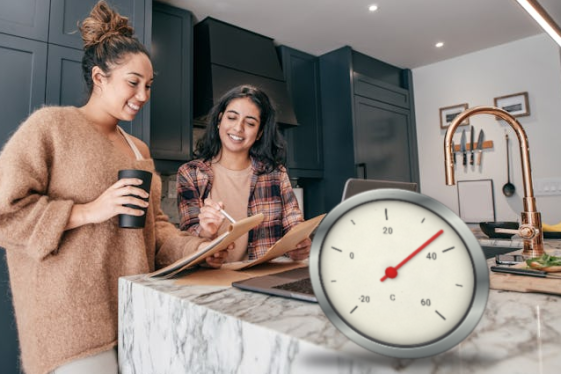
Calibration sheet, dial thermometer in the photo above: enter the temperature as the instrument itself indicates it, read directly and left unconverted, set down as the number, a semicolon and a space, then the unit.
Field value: 35; °C
